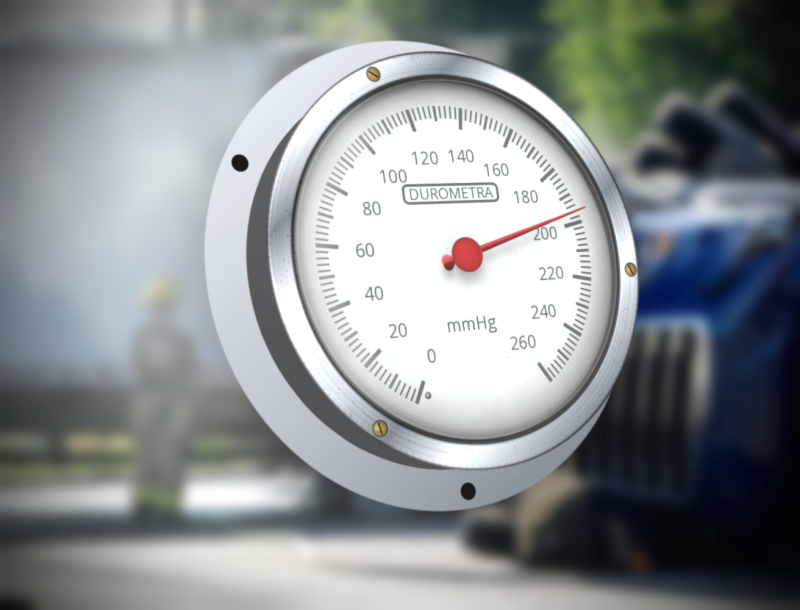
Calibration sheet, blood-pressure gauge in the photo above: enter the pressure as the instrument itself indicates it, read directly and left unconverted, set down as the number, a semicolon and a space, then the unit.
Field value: 196; mmHg
